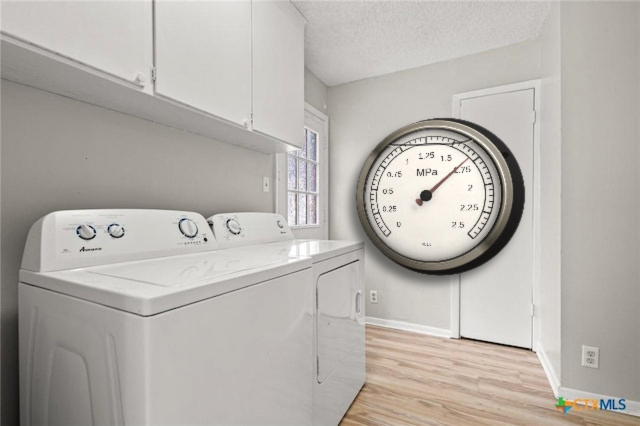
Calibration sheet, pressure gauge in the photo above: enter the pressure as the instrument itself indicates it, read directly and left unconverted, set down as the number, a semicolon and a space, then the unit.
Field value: 1.7; MPa
